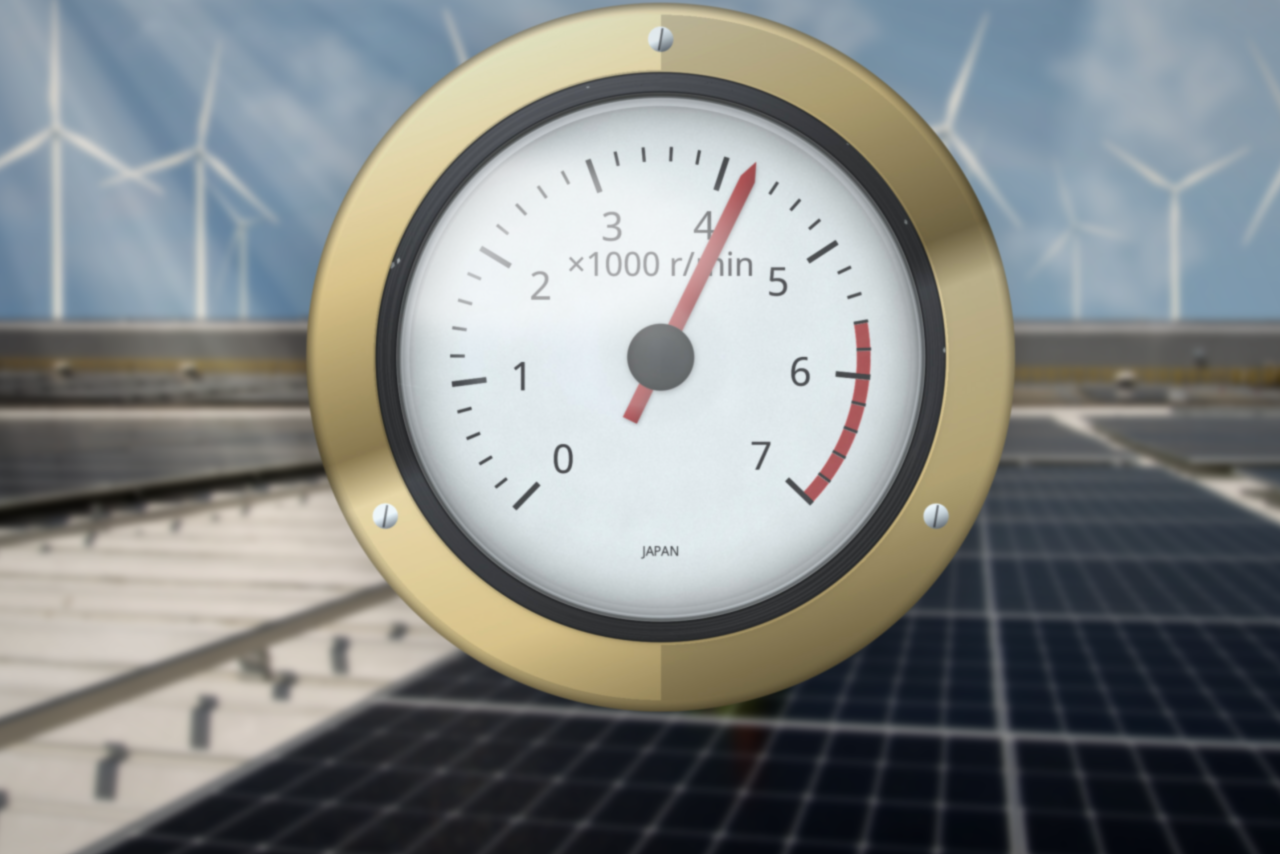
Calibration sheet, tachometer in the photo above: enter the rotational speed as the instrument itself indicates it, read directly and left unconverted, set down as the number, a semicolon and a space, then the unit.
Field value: 4200; rpm
